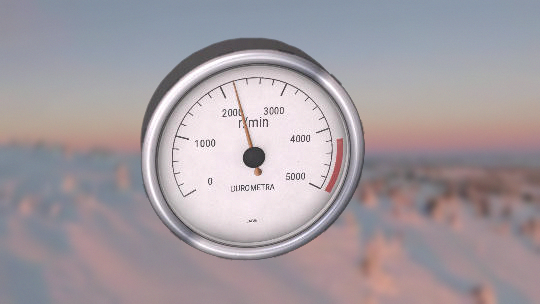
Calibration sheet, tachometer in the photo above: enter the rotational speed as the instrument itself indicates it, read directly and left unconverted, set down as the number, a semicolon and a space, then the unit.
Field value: 2200; rpm
